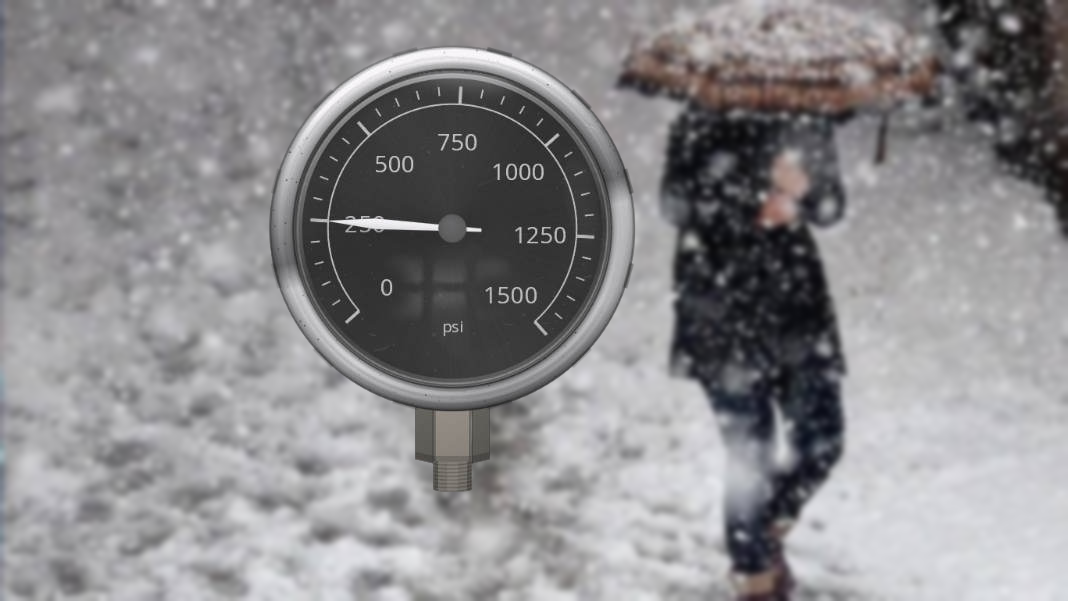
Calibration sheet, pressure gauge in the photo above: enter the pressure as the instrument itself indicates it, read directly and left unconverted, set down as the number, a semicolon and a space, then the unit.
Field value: 250; psi
